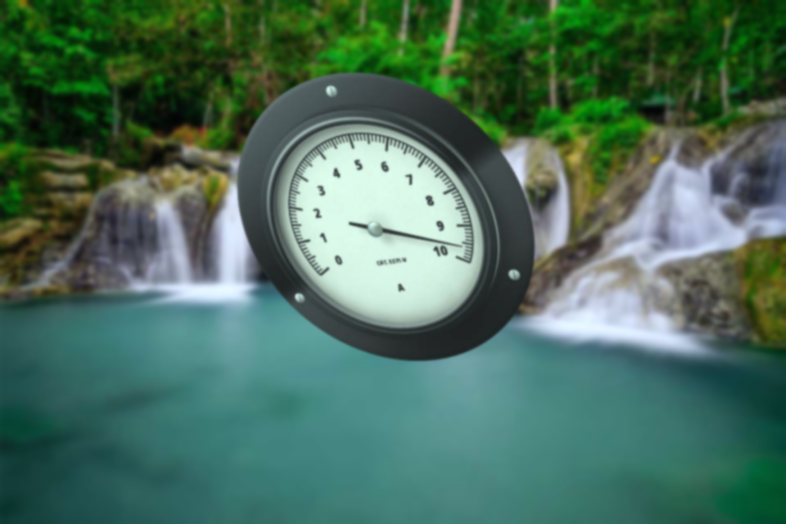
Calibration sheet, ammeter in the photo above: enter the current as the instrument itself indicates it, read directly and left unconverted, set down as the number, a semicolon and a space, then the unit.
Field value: 9.5; A
